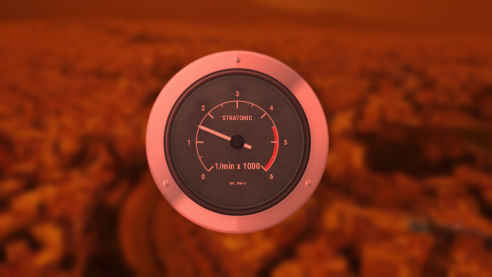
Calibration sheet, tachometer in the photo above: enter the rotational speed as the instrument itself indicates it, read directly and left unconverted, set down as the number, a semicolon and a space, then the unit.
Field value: 1500; rpm
